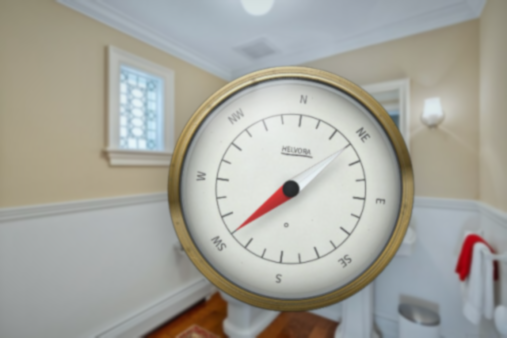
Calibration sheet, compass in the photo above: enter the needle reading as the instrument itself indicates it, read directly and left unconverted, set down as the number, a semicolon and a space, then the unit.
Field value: 225; °
